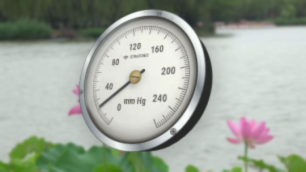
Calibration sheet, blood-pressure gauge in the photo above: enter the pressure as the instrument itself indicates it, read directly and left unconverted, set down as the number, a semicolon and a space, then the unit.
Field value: 20; mmHg
